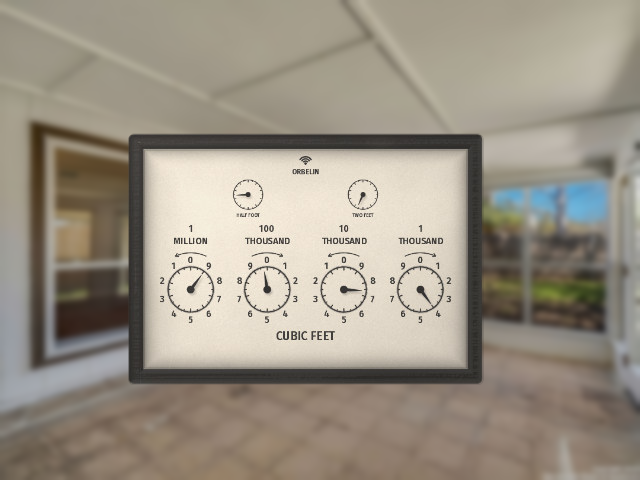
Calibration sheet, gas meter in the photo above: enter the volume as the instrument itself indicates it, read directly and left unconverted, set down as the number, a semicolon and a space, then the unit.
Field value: 897400; ft³
